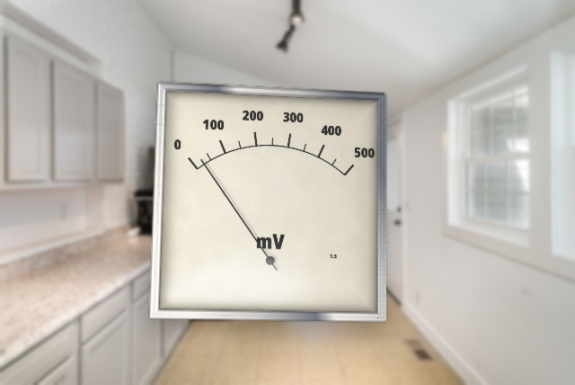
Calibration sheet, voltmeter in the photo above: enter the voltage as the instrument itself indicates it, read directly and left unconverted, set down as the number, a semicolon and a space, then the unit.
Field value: 25; mV
